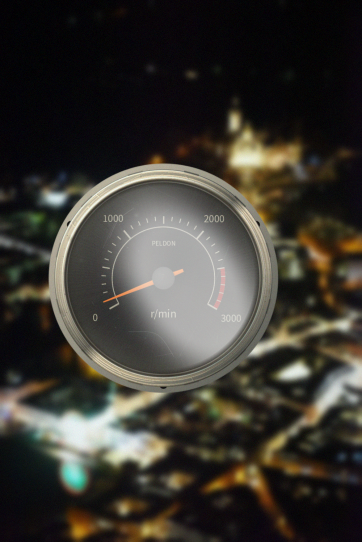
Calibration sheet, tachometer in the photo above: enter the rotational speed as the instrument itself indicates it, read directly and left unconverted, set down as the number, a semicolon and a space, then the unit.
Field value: 100; rpm
